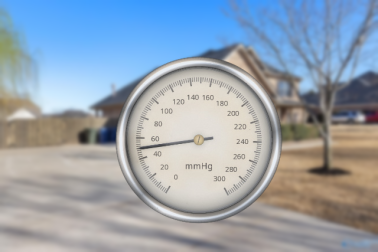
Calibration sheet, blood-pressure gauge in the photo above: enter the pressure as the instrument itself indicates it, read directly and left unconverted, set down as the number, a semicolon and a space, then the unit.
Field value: 50; mmHg
